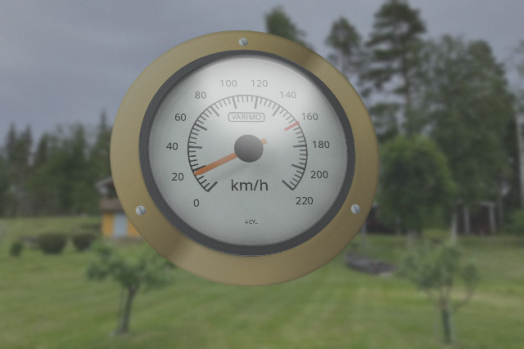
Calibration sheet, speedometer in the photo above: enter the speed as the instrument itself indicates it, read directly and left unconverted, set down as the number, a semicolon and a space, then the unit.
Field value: 16; km/h
